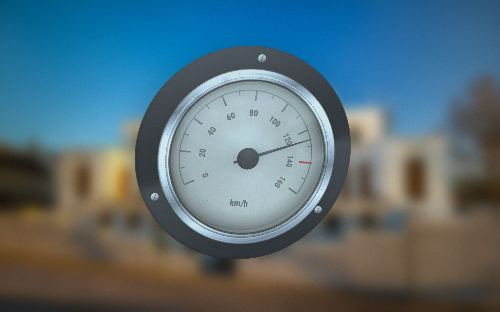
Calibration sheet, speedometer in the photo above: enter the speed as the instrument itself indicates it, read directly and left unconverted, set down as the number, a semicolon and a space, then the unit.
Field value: 125; km/h
